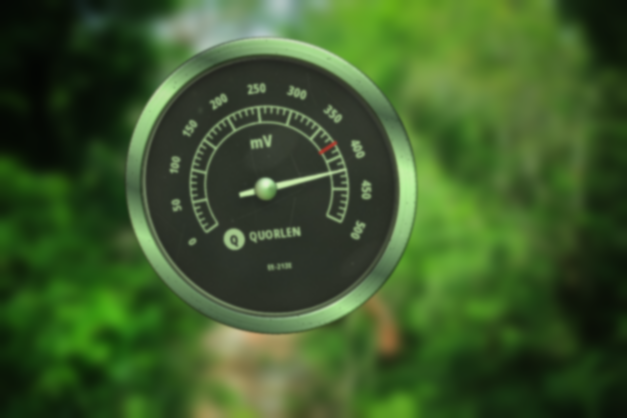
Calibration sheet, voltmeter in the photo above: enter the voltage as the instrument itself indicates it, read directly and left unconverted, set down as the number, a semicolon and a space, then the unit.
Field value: 420; mV
